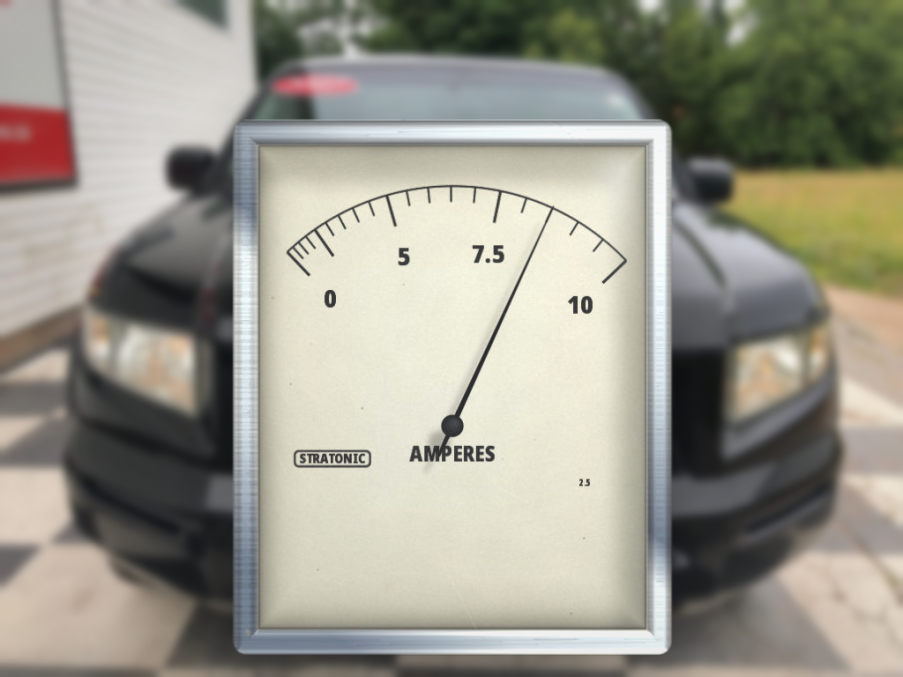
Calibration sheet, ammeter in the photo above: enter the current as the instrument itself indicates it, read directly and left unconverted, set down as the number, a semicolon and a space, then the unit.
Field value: 8.5; A
